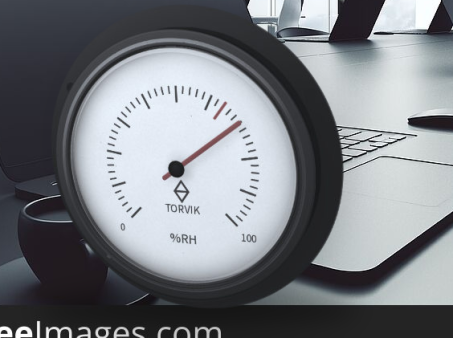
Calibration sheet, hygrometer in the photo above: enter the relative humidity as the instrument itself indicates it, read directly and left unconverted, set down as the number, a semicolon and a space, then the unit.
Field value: 70; %
